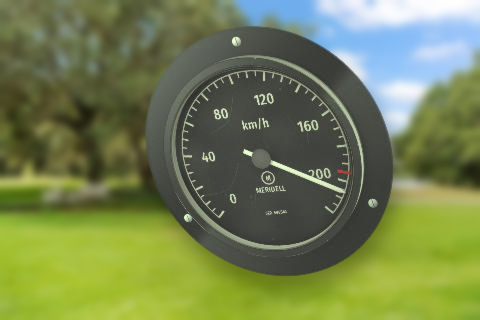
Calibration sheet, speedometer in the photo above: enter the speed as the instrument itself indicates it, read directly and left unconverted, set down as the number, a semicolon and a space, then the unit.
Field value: 205; km/h
